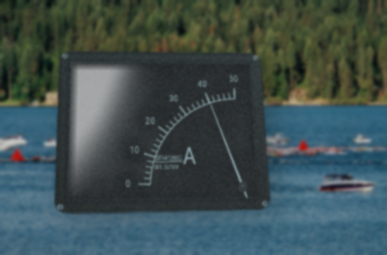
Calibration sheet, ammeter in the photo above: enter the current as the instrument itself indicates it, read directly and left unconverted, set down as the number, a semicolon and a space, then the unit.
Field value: 40; A
